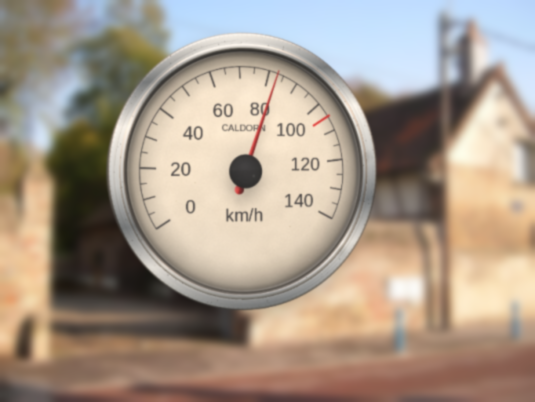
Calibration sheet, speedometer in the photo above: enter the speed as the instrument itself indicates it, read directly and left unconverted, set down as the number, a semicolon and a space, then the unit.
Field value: 82.5; km/h
